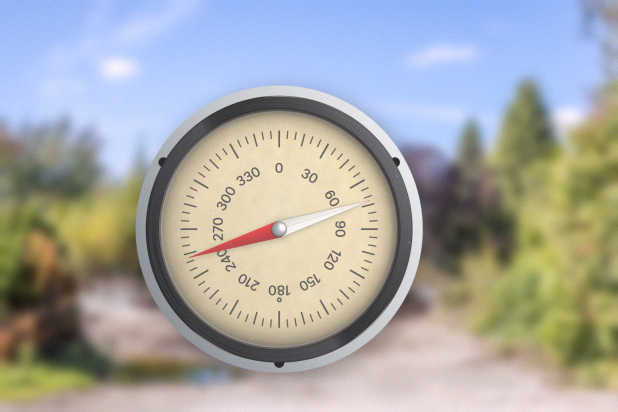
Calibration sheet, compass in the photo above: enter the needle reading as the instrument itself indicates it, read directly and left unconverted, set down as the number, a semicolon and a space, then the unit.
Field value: 252.5; °
